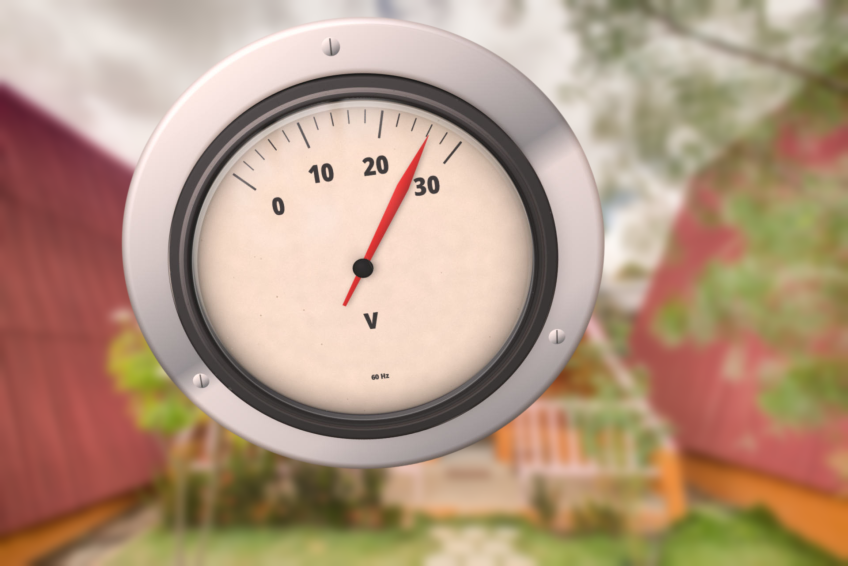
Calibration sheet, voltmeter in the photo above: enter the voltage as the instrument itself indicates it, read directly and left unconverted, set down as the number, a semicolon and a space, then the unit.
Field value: 26; V
